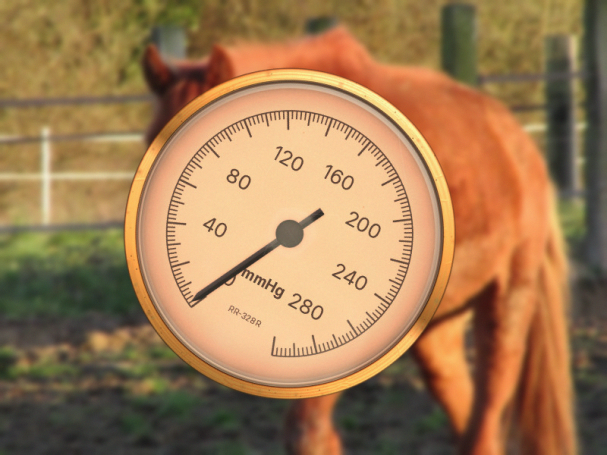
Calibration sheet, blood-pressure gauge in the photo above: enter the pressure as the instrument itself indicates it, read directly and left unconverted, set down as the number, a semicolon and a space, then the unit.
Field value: 2; mmHg
